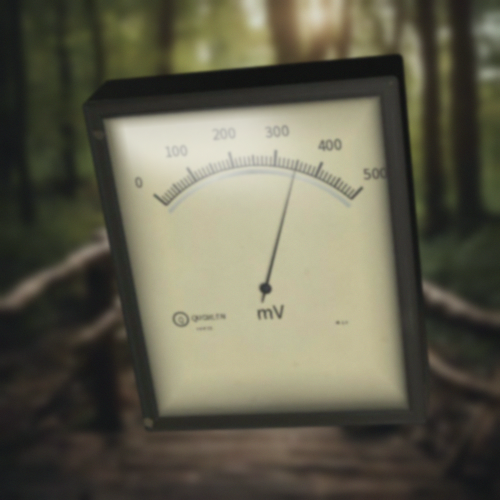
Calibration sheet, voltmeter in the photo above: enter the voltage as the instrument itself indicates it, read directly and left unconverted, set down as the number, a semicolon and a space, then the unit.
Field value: 350; mV
